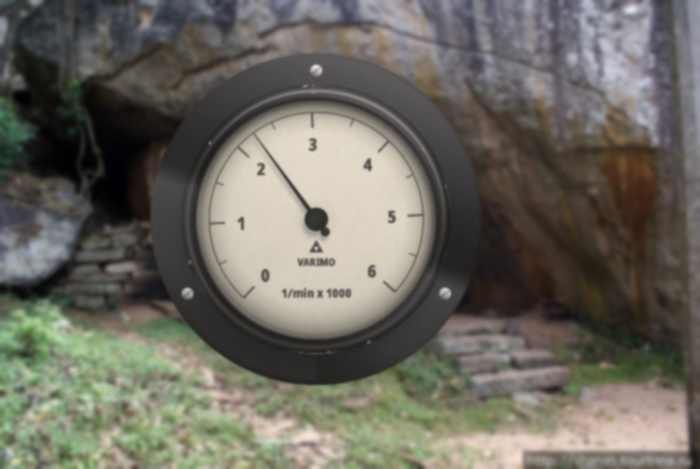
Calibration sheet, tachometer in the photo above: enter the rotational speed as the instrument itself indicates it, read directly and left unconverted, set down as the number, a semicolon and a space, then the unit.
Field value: 2250; rpm
